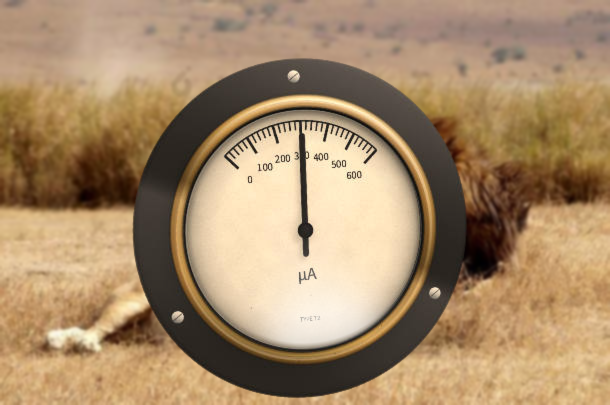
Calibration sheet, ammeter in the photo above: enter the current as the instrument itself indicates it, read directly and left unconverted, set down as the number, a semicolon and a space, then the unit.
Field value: 300; µA
